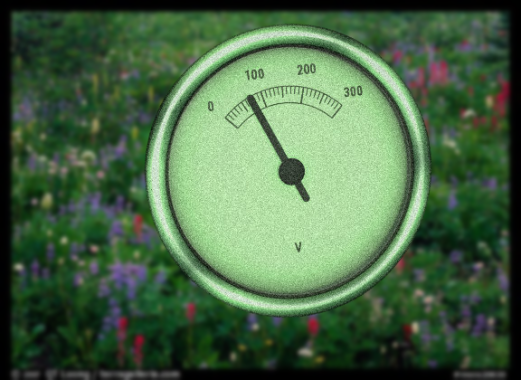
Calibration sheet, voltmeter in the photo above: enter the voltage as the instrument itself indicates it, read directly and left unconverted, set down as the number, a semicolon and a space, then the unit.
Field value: 70; V
